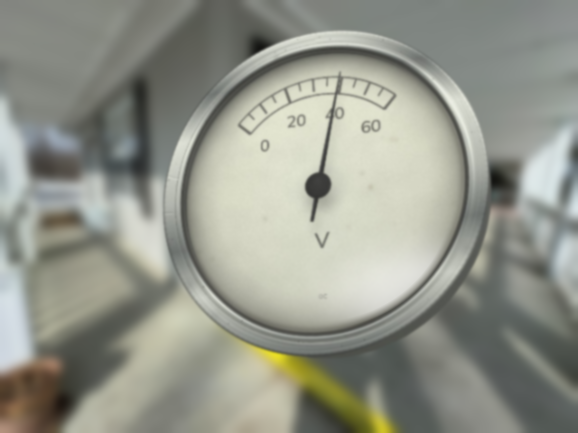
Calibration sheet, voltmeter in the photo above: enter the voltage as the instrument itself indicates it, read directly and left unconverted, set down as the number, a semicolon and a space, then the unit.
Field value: 40; V
